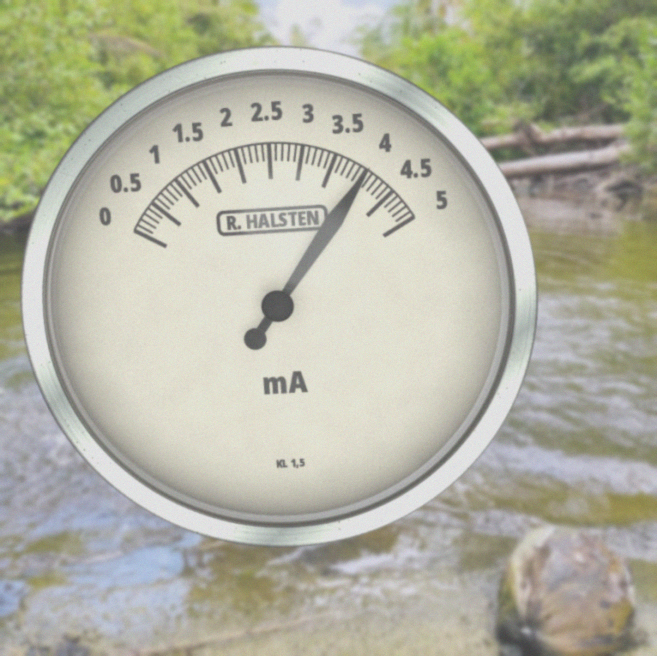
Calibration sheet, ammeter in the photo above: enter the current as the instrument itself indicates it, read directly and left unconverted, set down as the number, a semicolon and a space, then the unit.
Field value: 4; mA
